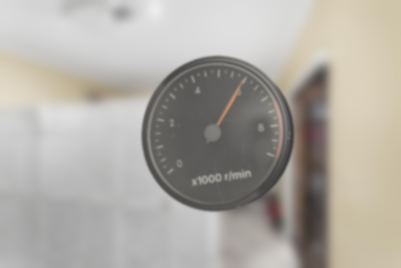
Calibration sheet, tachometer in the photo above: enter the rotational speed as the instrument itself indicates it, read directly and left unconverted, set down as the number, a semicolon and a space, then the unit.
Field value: 6000; rpm
